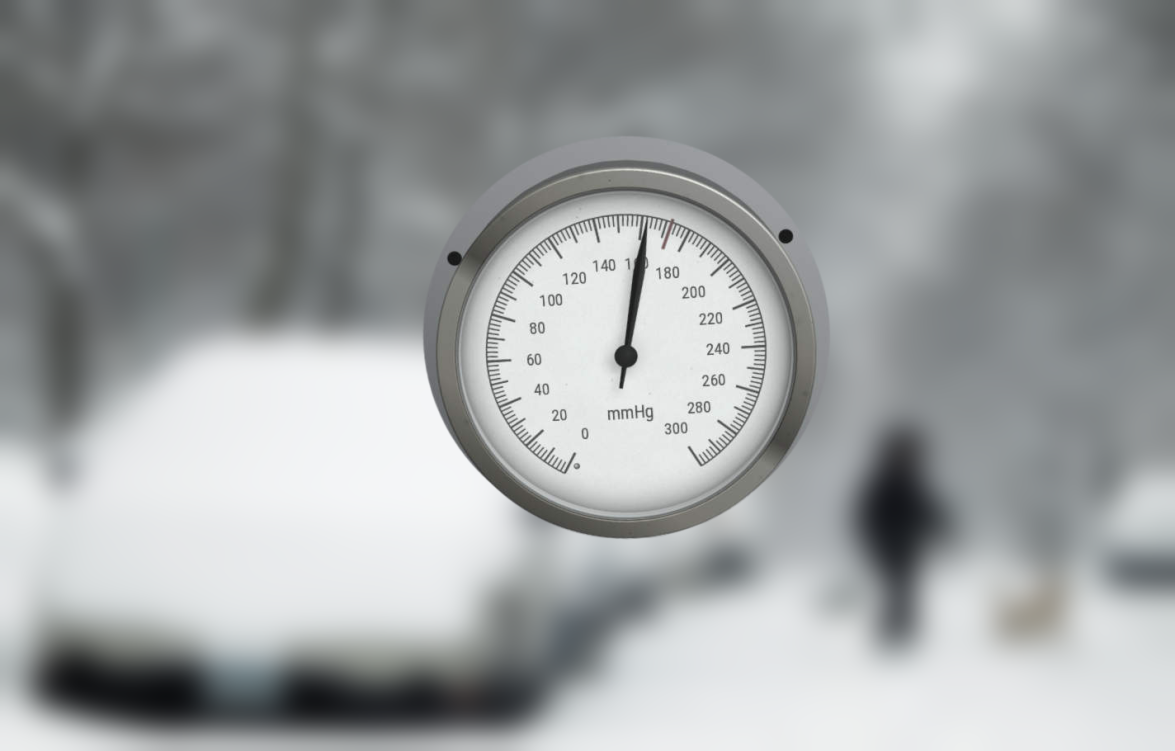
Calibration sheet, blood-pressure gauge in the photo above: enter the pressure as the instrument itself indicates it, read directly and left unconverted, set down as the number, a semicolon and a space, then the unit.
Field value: 162; mmHg
